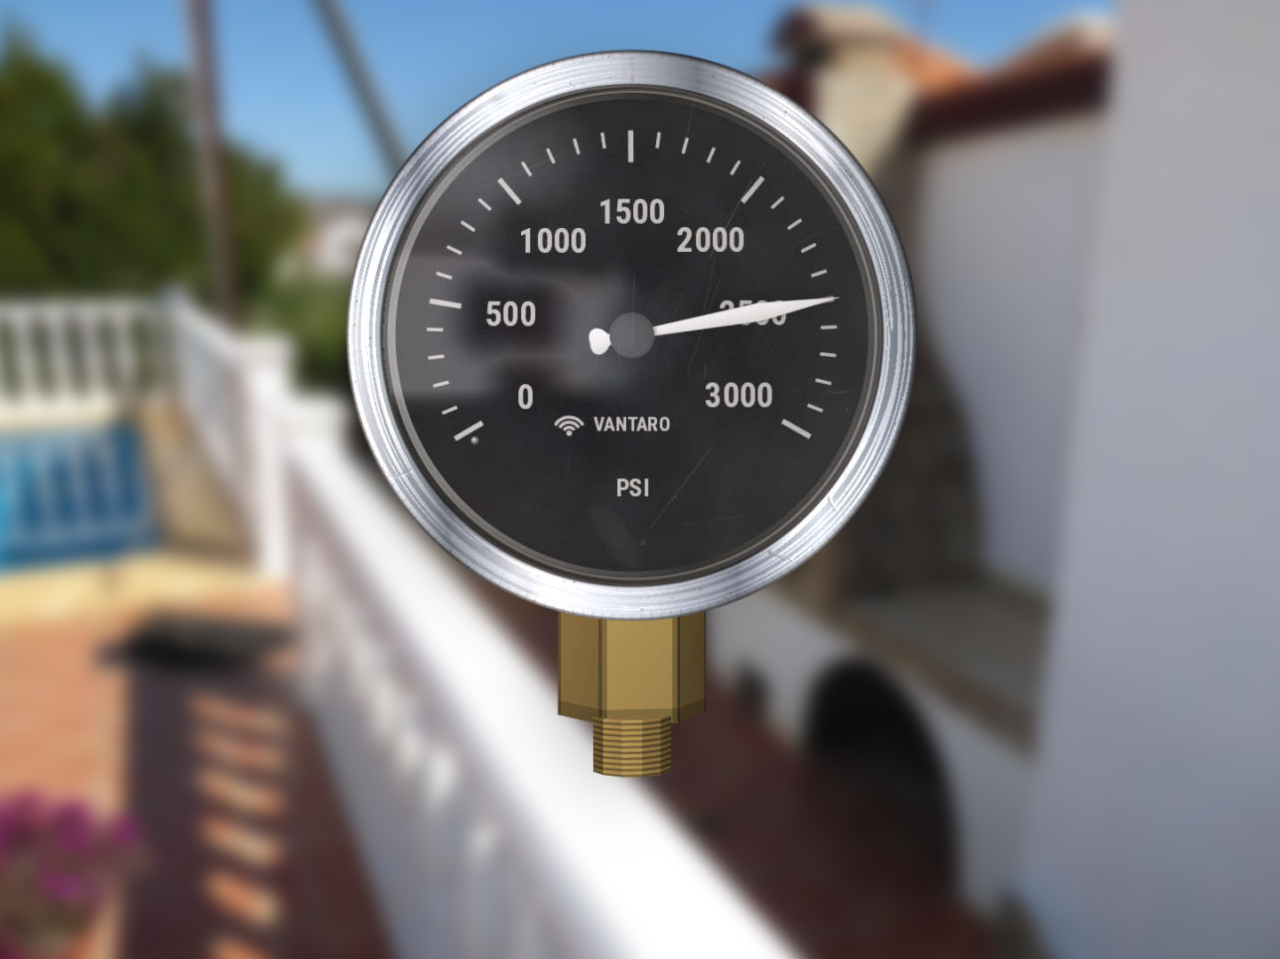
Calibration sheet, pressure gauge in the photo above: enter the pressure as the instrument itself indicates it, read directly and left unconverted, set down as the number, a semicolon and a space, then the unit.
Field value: 2500; psi
